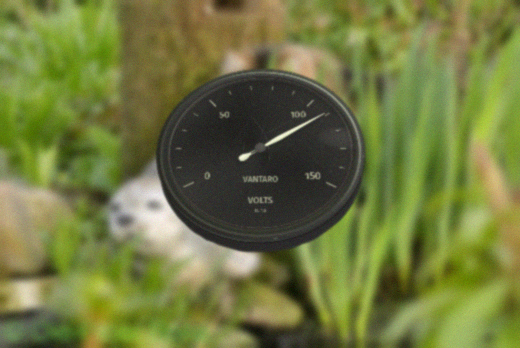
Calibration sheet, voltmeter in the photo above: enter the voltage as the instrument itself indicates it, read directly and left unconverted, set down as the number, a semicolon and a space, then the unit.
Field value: 110; V
